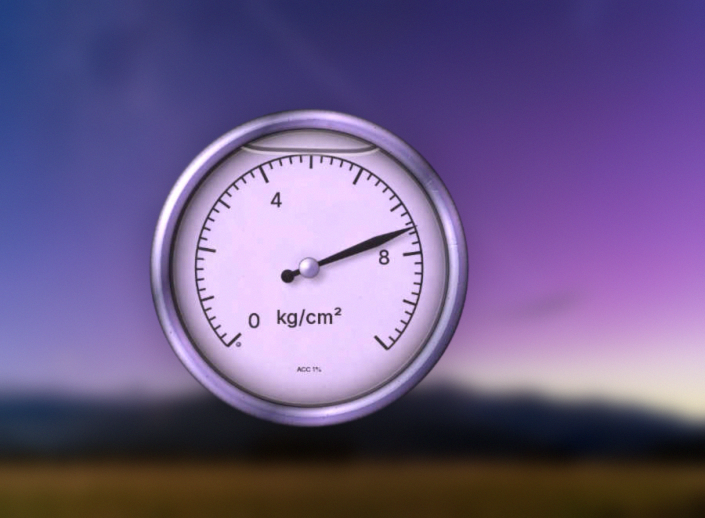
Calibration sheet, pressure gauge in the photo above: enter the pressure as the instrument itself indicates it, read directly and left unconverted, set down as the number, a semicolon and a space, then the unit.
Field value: 7.5; kg/cm²
